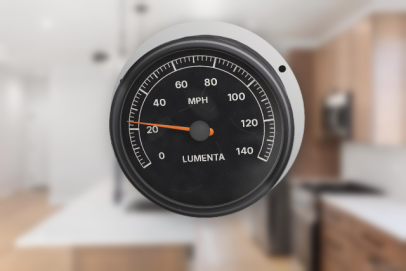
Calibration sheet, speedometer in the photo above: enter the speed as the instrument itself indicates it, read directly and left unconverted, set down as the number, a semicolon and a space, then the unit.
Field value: 24; mph
